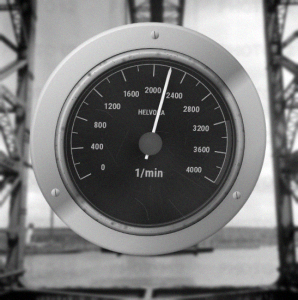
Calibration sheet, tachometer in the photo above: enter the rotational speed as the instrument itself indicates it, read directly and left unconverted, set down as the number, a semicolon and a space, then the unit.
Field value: 2200; rpm
